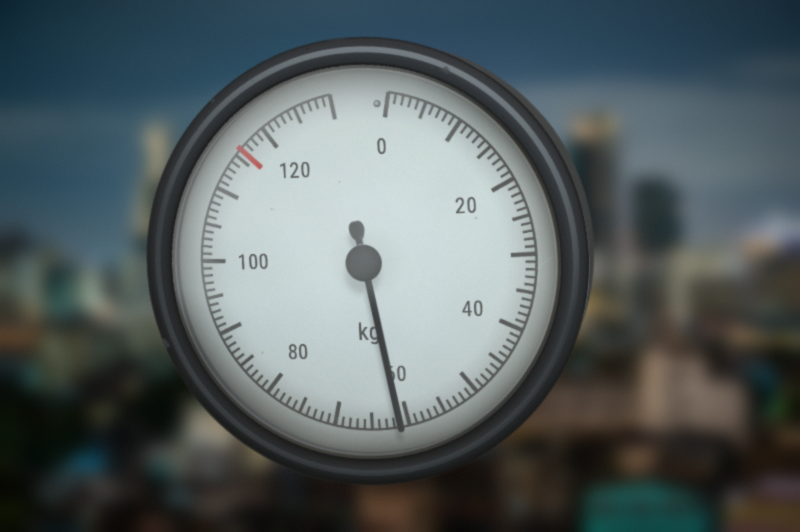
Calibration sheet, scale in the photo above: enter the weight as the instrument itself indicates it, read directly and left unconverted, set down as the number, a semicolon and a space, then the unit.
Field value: 61; kg
